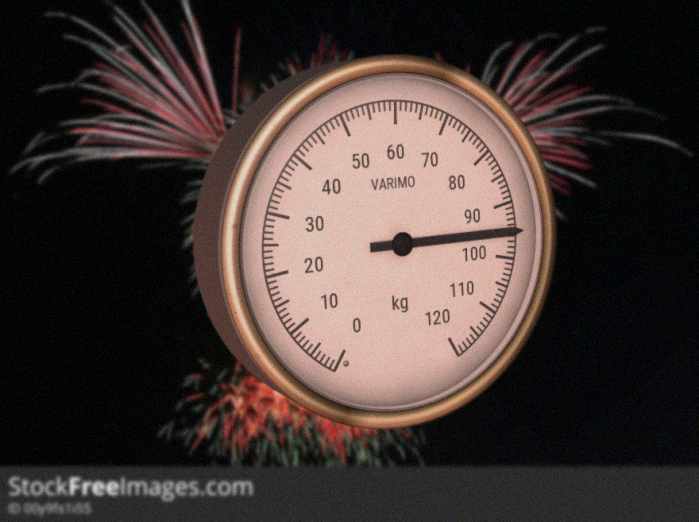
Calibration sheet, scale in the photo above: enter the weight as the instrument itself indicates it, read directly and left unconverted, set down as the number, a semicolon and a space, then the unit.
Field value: 95; kg
